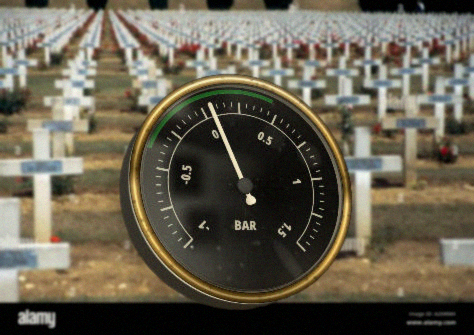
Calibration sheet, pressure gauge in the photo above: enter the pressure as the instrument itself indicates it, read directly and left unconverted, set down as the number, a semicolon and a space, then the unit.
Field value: 0.05; bar
